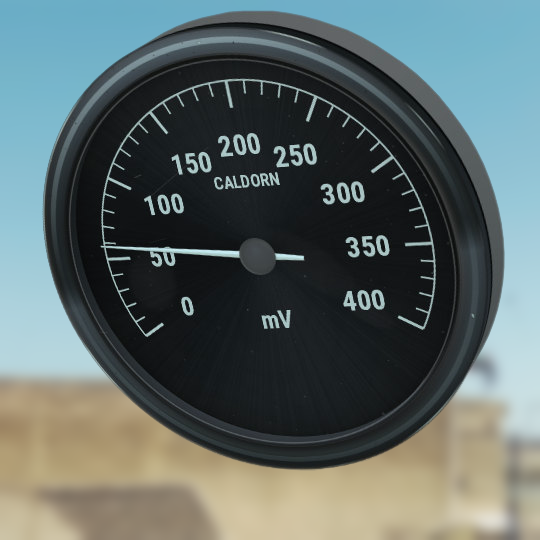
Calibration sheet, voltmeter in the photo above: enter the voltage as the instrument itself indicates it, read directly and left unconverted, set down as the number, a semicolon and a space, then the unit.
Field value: 60; mV
